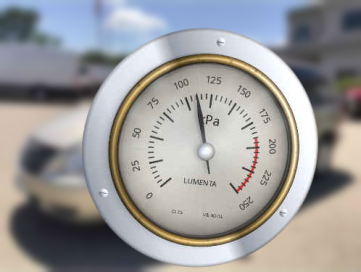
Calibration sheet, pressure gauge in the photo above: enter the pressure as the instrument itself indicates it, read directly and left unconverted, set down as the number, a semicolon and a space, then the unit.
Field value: 110; kPa
